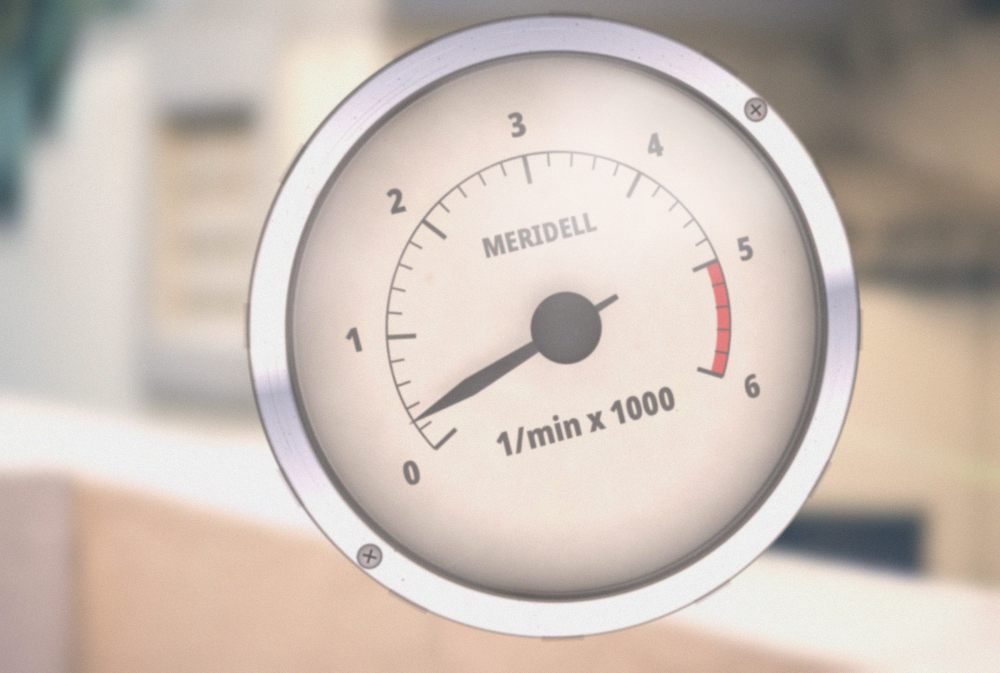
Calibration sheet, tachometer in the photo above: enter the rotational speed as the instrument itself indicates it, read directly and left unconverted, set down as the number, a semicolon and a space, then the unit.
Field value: 300; rpm
